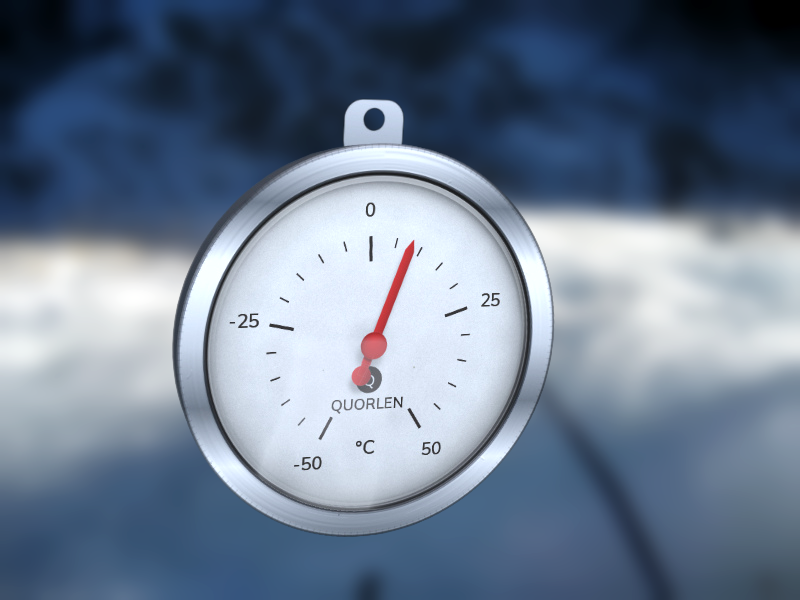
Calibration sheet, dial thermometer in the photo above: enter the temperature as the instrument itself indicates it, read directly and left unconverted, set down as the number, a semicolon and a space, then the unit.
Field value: 7.5; °C
